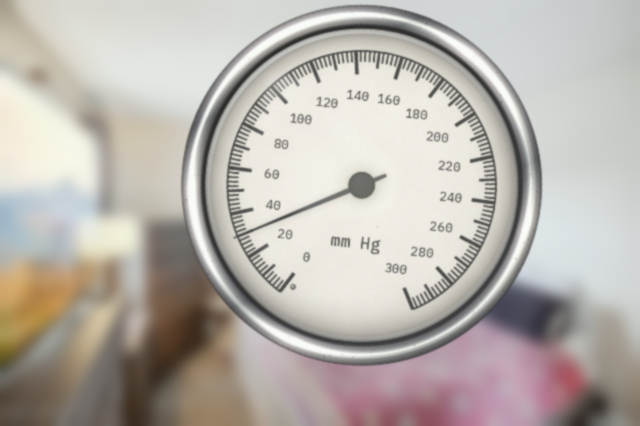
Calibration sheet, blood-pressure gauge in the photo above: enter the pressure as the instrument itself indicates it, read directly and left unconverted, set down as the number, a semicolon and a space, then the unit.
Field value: 30; mmHg
